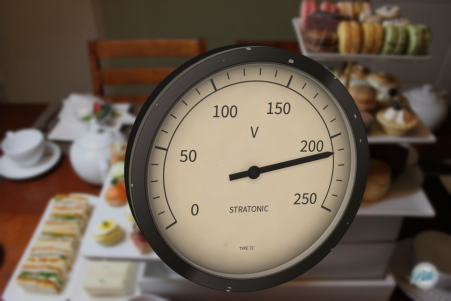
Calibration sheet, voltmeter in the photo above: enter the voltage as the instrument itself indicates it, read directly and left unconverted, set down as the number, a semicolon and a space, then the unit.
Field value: 210; V
